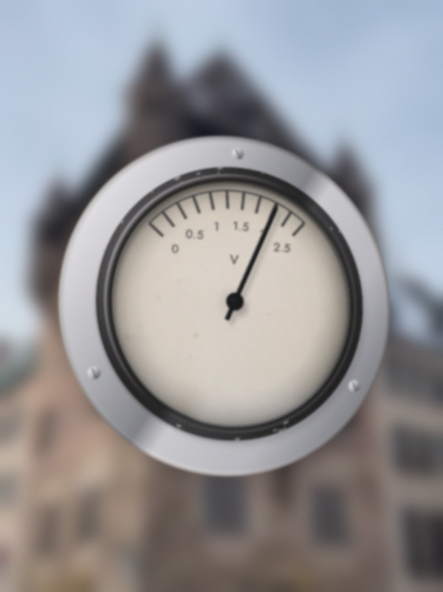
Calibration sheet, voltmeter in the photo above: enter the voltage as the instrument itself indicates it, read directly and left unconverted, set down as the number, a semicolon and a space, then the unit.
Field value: 2; V
